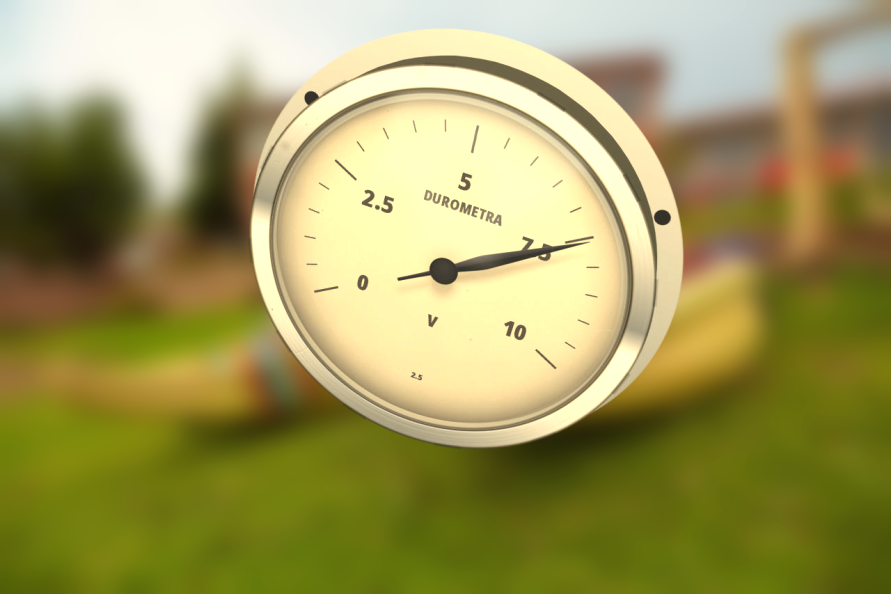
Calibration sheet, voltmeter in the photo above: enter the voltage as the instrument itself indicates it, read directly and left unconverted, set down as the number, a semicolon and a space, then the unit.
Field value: 7.5; V
